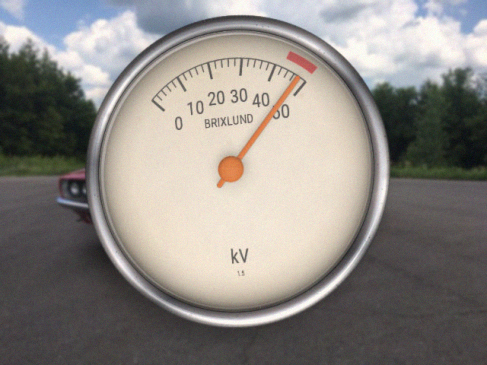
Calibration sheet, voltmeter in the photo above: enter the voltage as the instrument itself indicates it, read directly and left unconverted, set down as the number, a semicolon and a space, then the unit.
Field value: 48; kV
